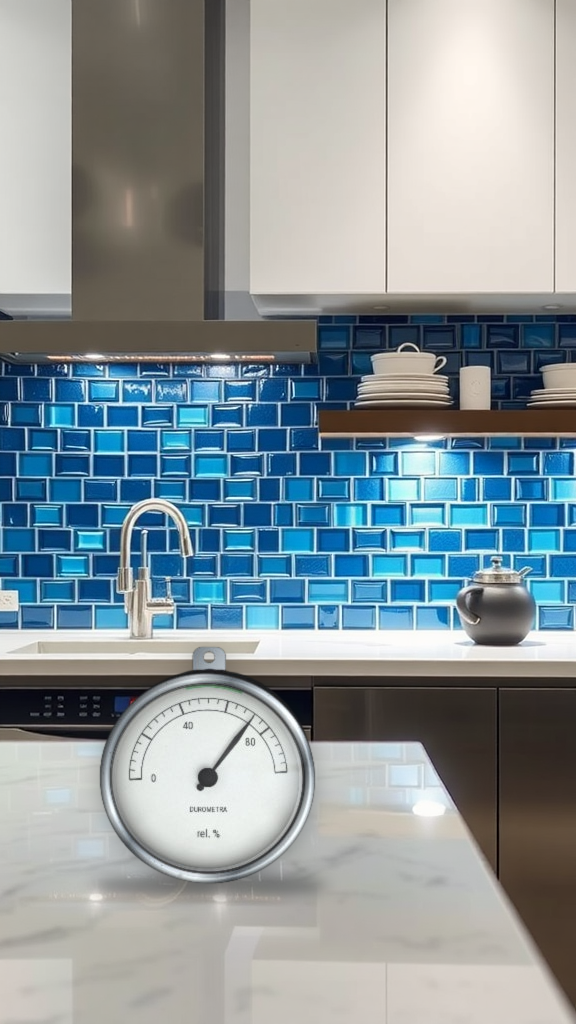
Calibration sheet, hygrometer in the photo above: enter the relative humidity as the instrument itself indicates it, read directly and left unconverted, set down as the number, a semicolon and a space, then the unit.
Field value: 72; %
